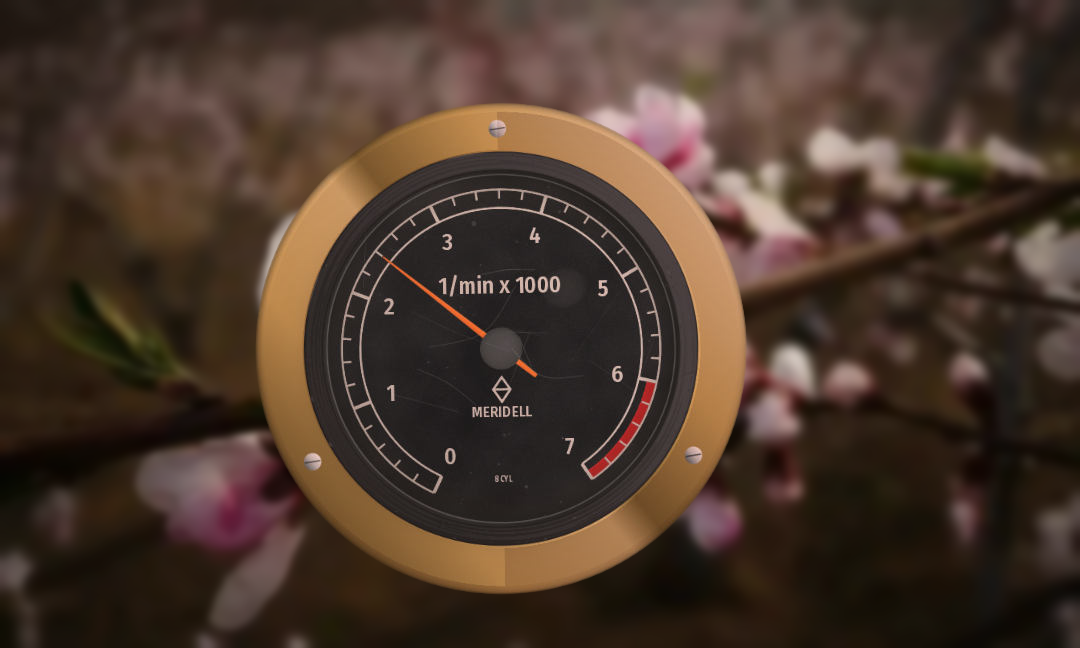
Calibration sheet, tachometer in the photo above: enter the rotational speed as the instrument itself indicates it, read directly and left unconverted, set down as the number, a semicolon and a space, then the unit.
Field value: 2400; rpm
